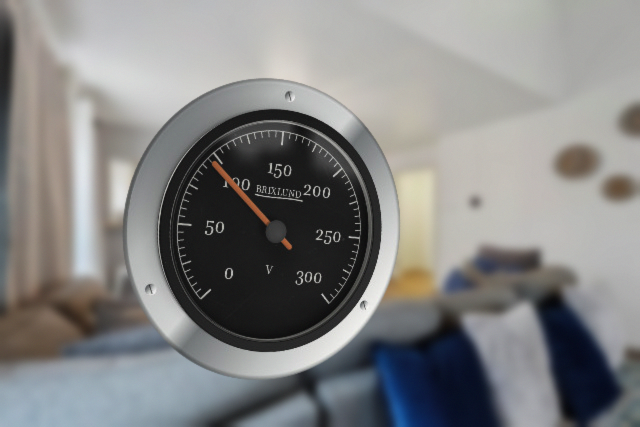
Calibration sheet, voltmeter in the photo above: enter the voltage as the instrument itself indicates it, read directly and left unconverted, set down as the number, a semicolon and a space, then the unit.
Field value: 95; V
